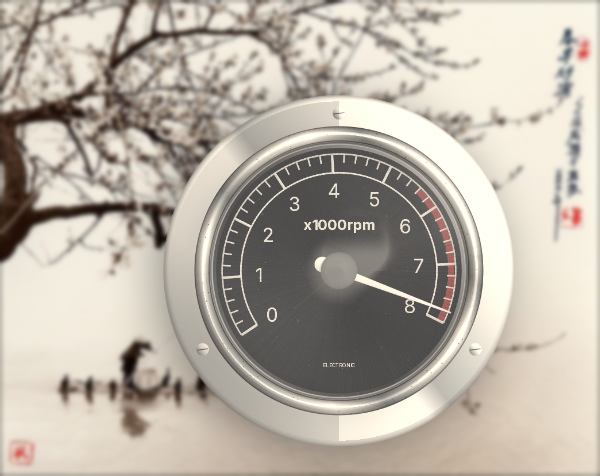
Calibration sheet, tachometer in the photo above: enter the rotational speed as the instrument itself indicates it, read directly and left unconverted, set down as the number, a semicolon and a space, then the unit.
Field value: 7800; rpm
